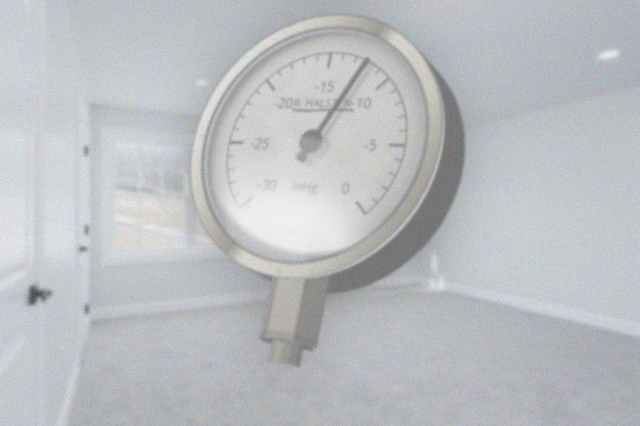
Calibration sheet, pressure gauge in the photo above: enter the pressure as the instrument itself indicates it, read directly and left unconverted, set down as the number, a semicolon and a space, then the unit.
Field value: -12; inHg
